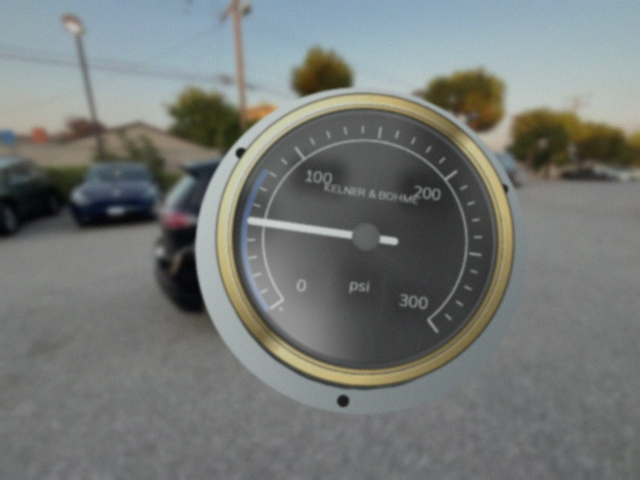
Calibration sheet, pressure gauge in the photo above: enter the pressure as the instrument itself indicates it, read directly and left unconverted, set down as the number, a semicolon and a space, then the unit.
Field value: 50; psi
